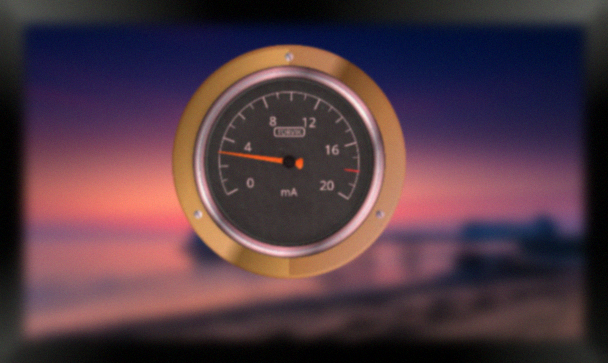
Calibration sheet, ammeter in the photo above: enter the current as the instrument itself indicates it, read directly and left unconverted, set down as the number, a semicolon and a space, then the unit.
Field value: 3; mA
